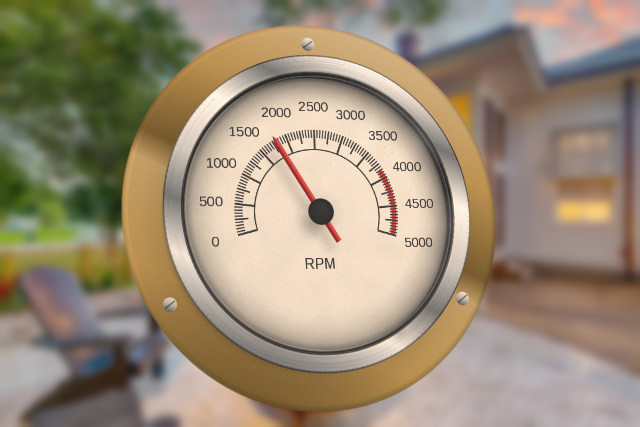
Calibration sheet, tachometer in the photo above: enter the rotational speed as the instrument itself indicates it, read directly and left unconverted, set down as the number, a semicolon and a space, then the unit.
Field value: 1750; rpm
